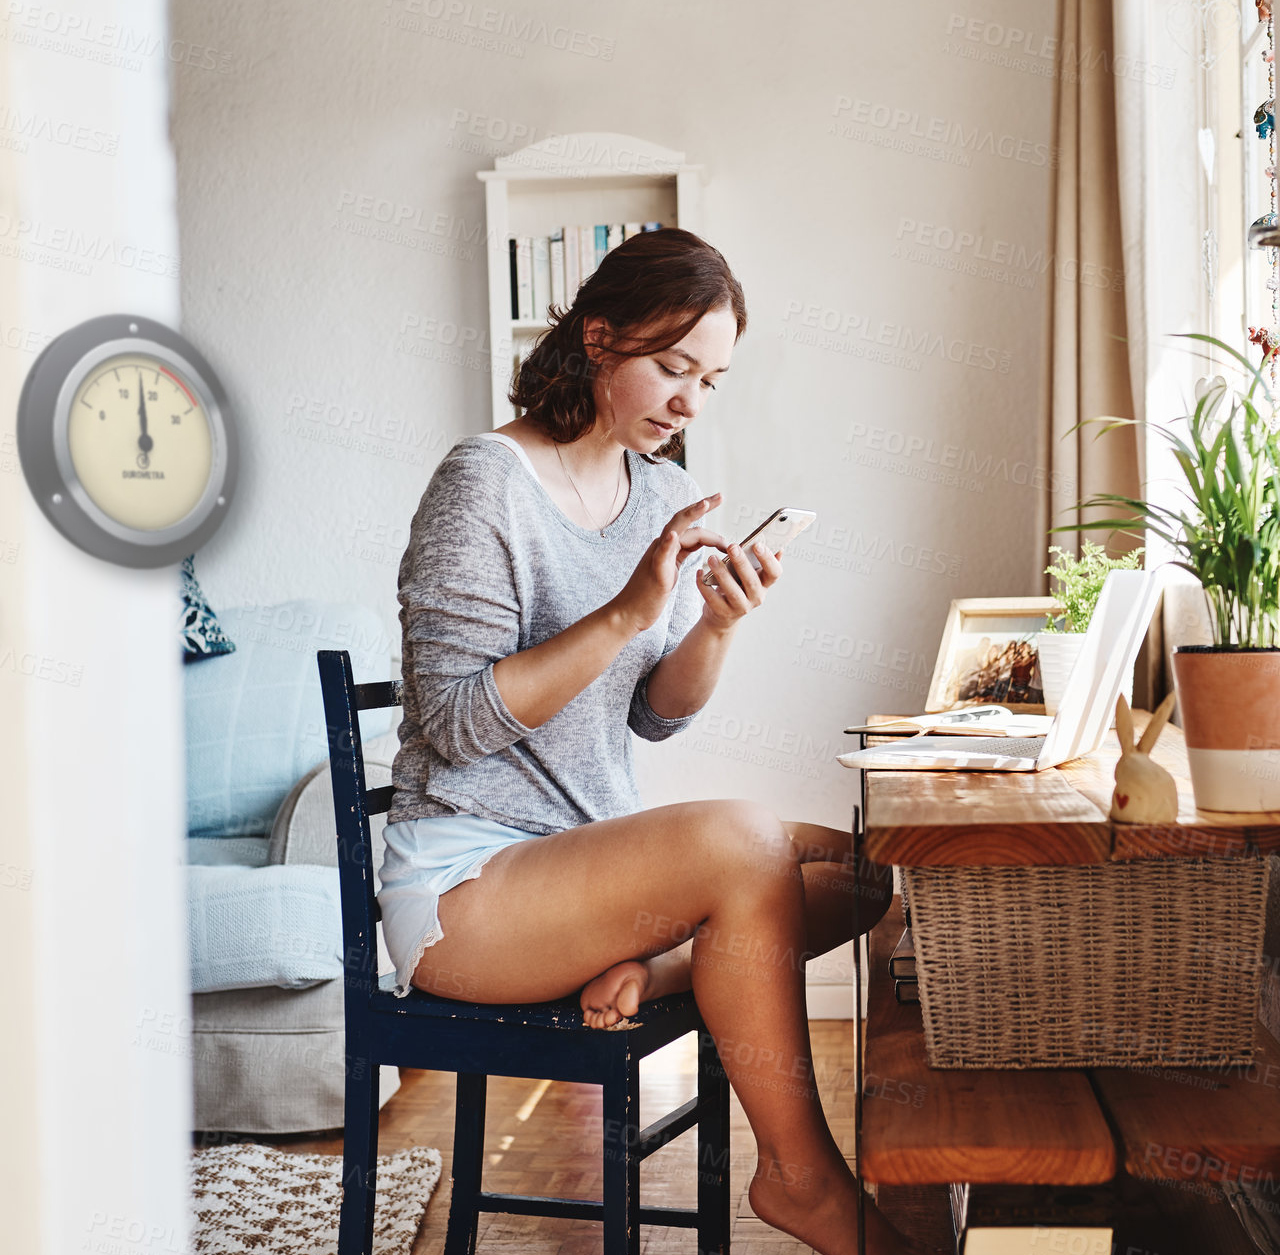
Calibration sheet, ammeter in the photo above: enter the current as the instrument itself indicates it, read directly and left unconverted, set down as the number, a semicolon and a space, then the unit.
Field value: 15; A
